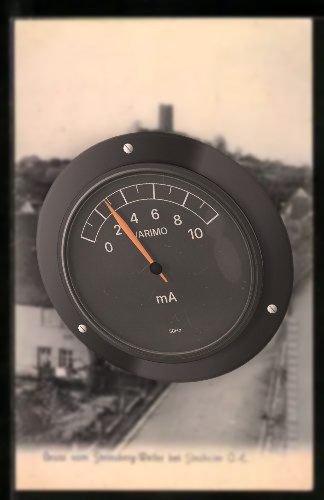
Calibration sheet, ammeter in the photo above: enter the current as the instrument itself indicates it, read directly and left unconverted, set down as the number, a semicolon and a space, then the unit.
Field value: 3; mA
